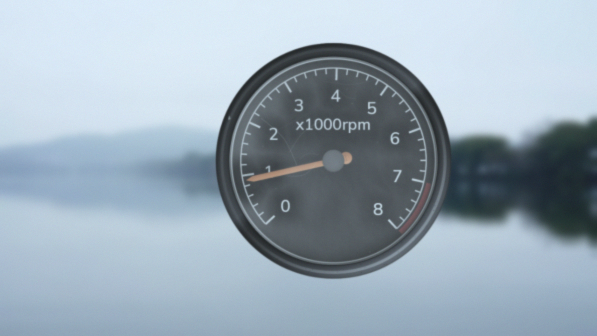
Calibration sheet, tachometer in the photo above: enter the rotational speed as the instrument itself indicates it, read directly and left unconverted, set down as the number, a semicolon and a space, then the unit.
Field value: 900; rpm
